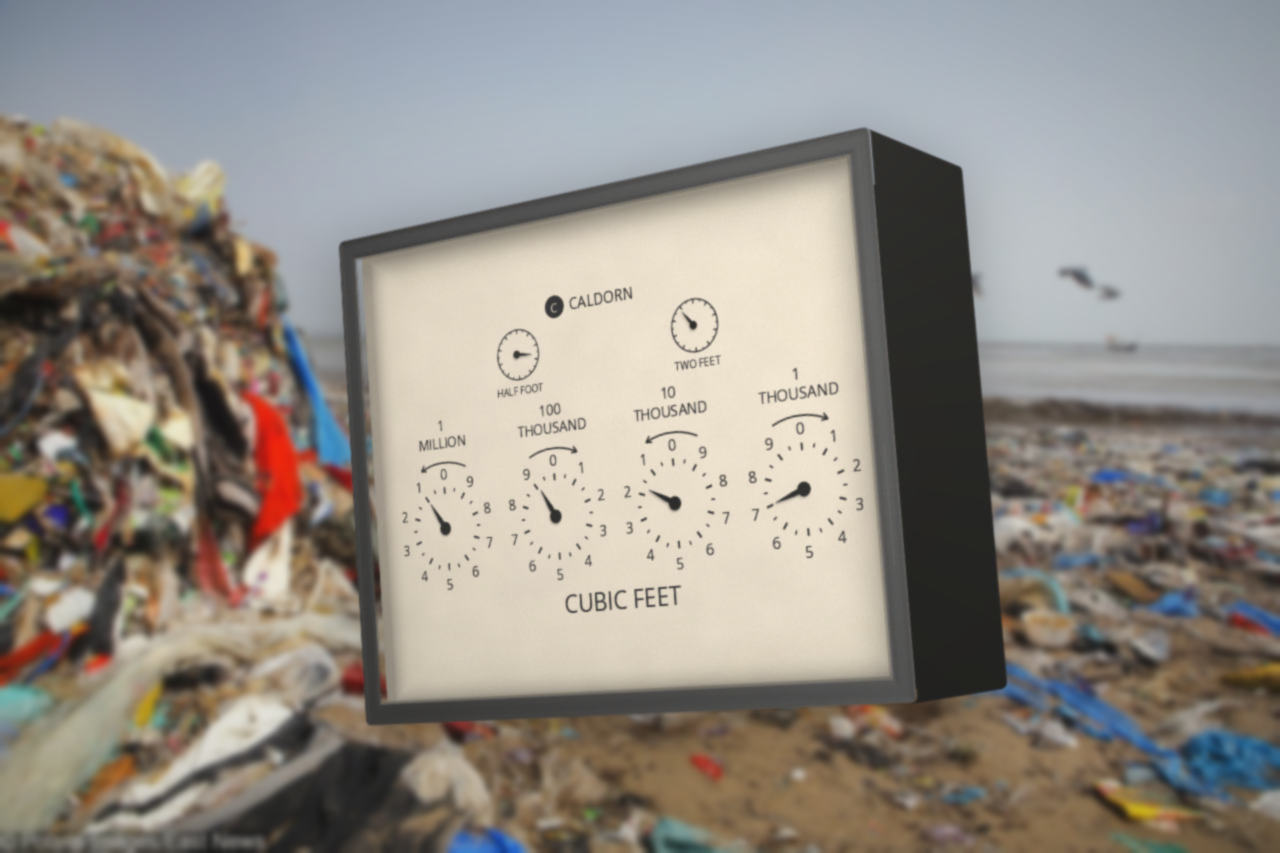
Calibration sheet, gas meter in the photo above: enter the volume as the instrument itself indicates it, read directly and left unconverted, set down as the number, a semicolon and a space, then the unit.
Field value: 91700; ft³
